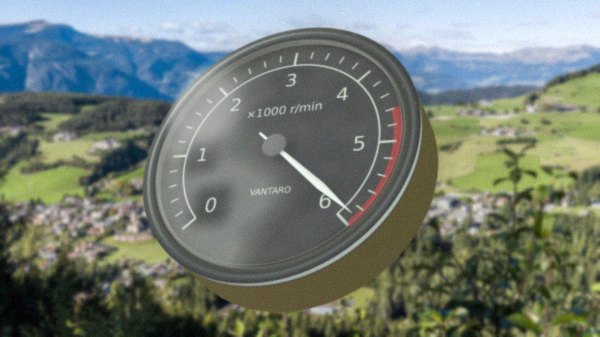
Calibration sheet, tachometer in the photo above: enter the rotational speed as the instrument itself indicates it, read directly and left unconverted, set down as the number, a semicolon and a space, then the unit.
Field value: 5900; rpm
